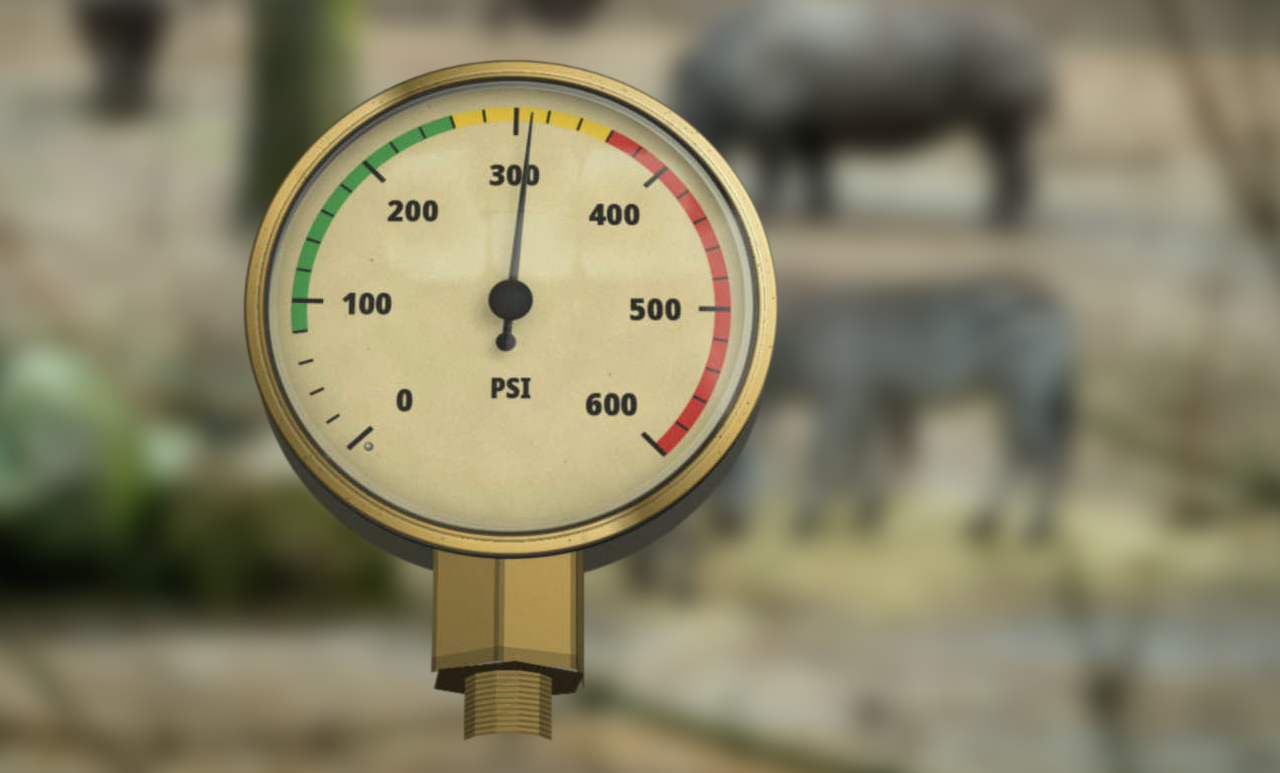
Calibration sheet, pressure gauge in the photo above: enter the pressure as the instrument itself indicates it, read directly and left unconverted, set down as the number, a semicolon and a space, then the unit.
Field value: 310; psi
